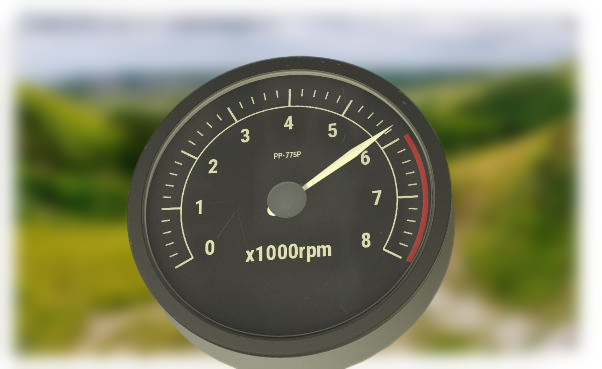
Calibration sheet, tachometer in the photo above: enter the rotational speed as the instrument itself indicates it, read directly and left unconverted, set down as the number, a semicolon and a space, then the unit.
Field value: 5800; rpm
